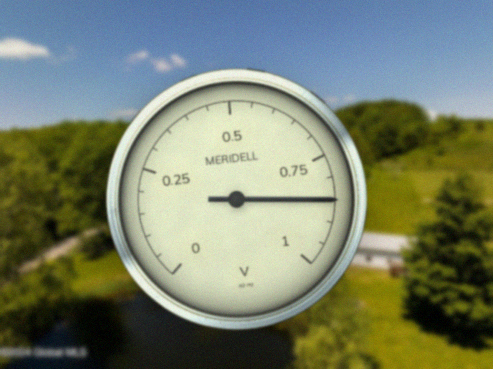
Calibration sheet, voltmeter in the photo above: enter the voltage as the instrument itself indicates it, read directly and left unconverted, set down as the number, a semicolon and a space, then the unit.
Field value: 0.85; V
